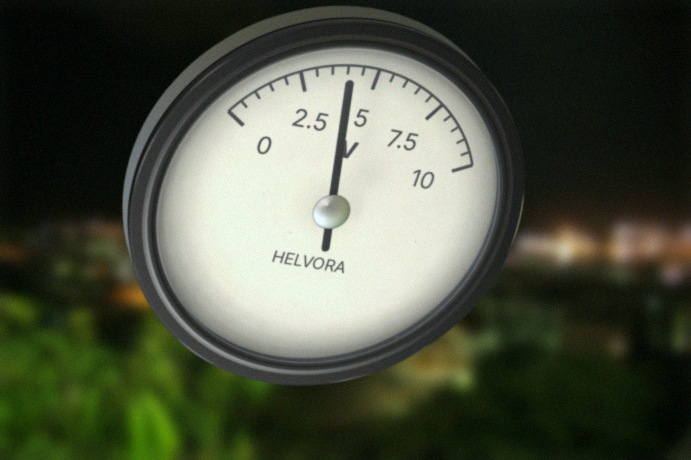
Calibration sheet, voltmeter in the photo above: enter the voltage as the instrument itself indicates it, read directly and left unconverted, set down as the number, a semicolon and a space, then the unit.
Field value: 4; V
